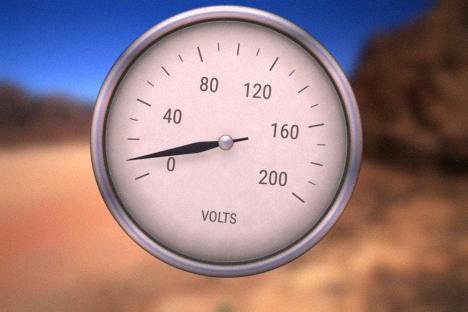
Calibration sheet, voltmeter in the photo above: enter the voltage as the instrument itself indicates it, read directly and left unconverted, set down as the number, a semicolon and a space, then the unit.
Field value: 10; V
